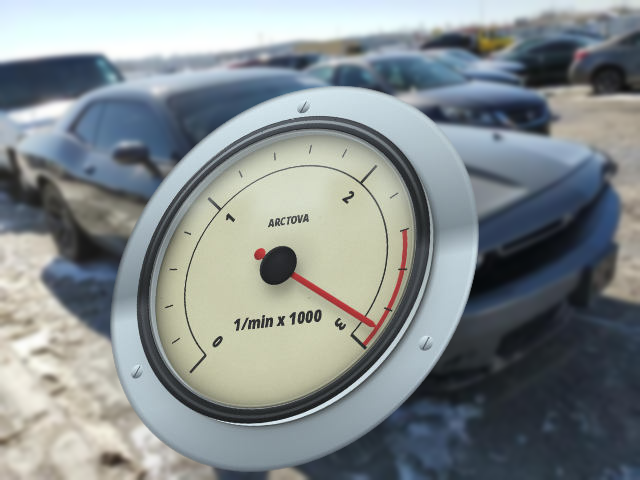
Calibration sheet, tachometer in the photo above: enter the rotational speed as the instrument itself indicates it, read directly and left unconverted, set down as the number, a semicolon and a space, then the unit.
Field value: 2900; rpm
